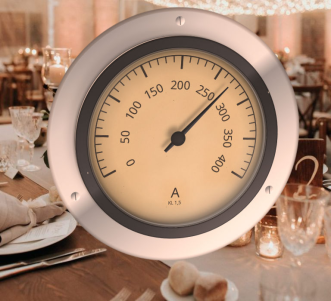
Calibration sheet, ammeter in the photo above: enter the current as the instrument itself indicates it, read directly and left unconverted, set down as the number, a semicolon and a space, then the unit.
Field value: 270; A
